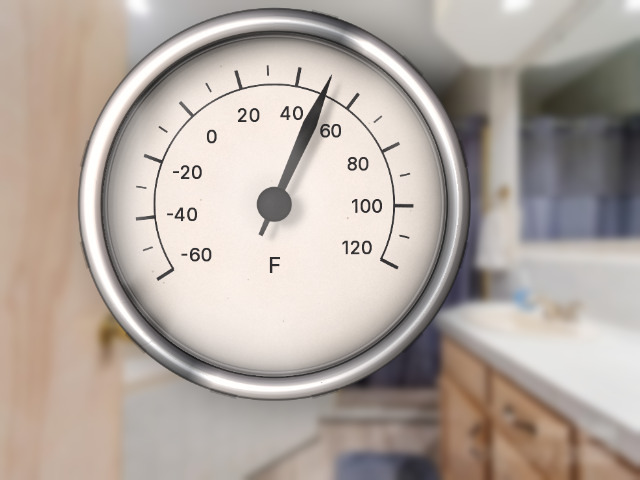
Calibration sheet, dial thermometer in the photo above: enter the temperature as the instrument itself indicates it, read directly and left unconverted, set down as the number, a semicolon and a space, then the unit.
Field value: 50; °F
